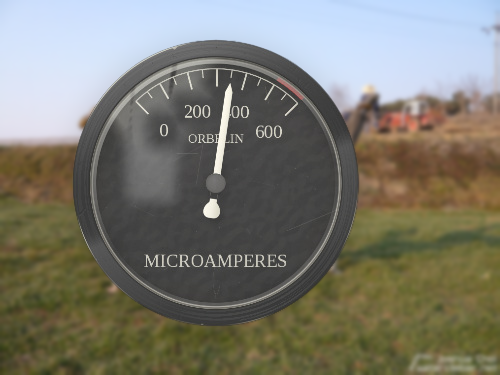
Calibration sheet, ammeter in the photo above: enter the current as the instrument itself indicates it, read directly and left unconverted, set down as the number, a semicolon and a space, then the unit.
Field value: 350; µA
